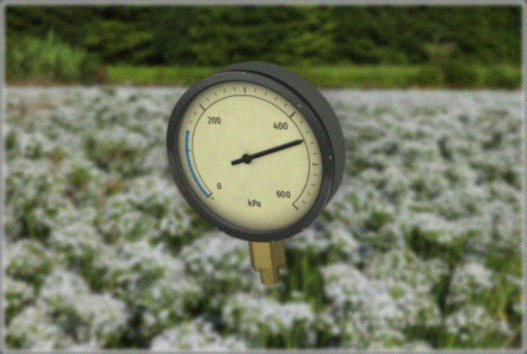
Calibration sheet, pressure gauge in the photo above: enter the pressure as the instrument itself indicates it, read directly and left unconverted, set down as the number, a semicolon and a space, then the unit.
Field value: 450; kPa
